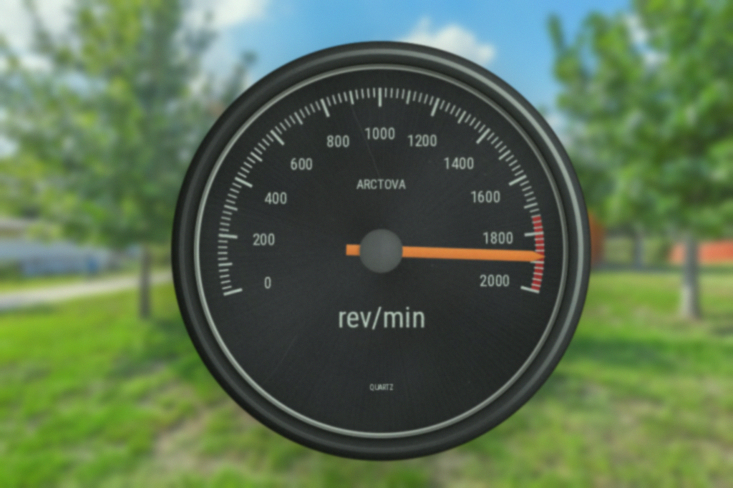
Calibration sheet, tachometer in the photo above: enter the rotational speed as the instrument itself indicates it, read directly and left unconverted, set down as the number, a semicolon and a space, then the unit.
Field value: 1880; rpm
